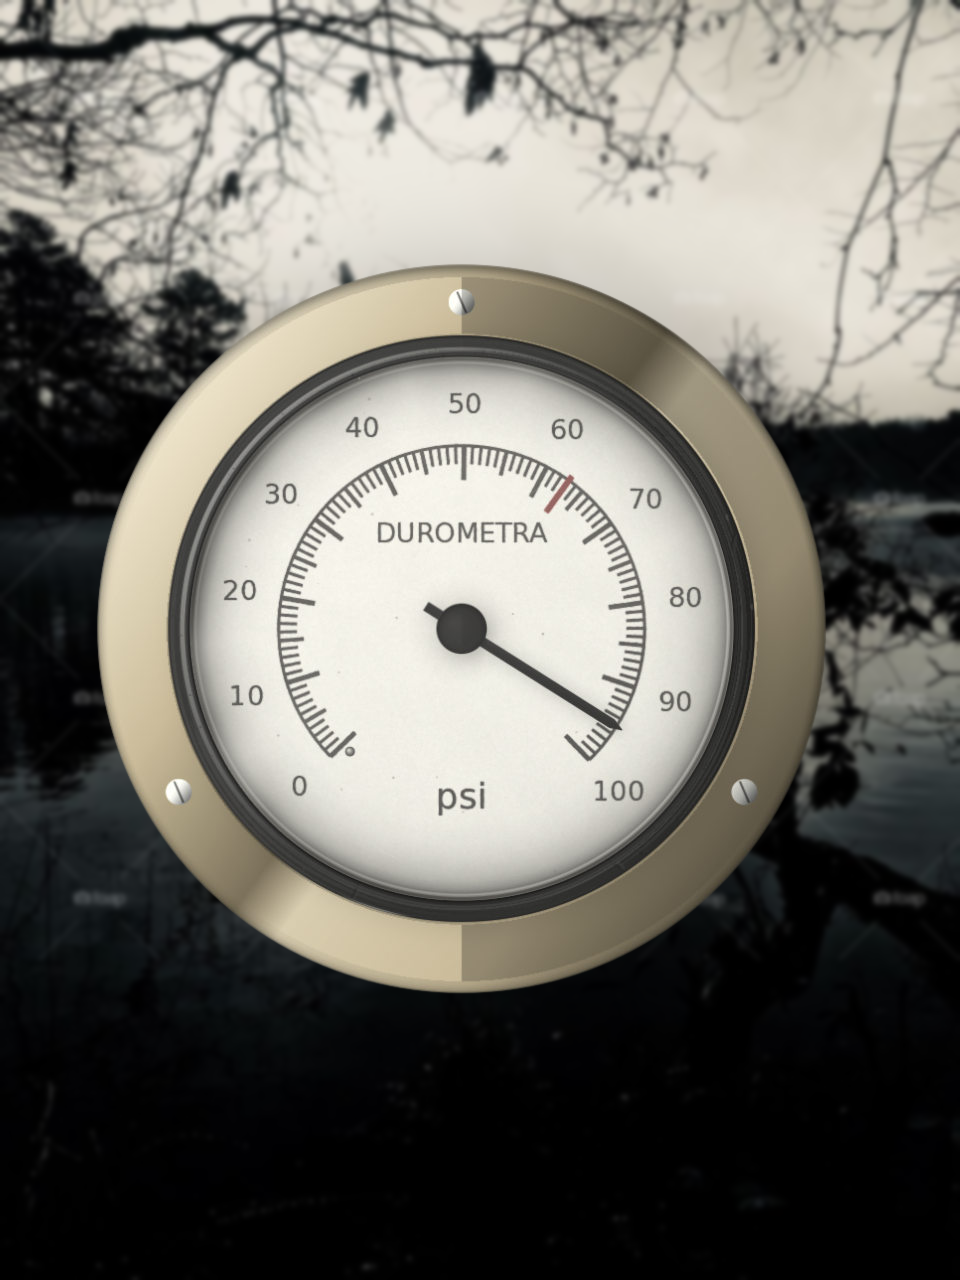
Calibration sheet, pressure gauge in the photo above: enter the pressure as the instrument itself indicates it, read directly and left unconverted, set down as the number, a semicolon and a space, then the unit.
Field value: 95; psi
